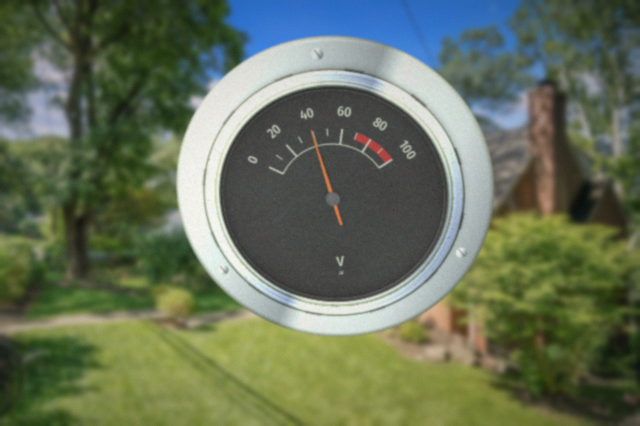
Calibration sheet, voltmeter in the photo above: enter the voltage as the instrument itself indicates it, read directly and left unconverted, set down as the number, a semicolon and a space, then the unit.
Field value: 40; V
